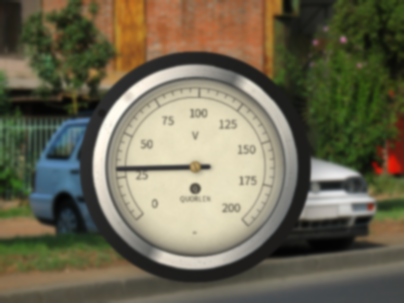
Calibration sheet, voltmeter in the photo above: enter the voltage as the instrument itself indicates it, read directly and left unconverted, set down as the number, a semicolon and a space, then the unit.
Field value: 30; V
